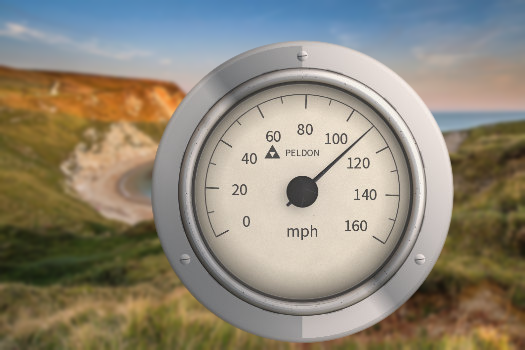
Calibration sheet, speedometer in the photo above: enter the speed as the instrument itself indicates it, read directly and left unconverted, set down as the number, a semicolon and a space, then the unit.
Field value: 110; mph
